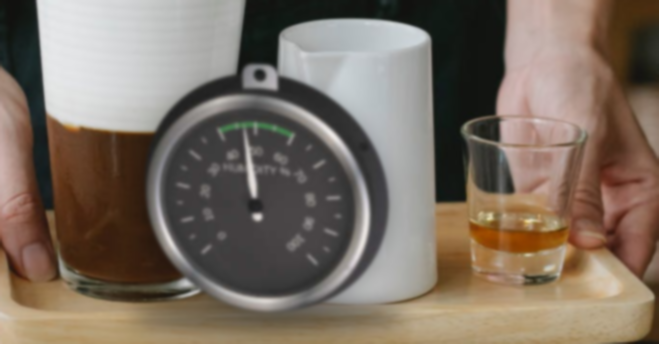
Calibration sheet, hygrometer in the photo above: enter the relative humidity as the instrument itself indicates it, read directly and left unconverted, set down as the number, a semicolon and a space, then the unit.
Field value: 47.5; %
